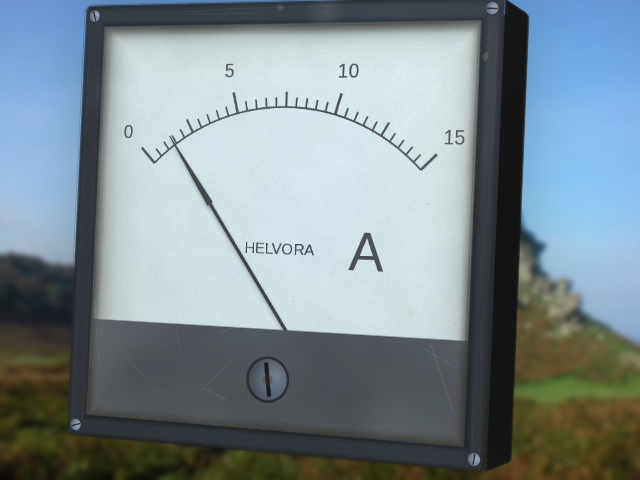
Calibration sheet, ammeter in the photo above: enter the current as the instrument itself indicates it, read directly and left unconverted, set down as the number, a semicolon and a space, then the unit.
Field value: 1.5; A
